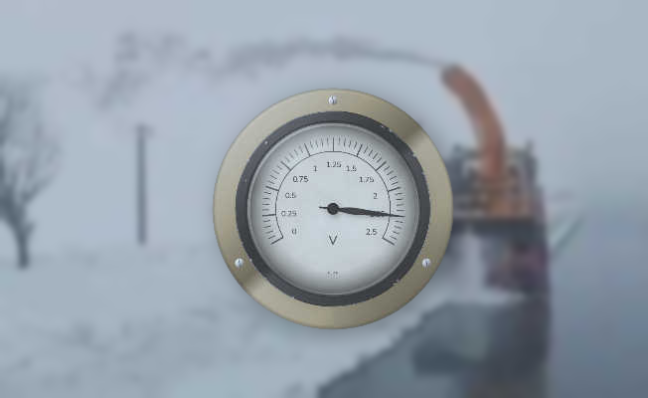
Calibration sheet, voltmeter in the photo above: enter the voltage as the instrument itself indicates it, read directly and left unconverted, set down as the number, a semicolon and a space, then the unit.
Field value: 2.25; V
